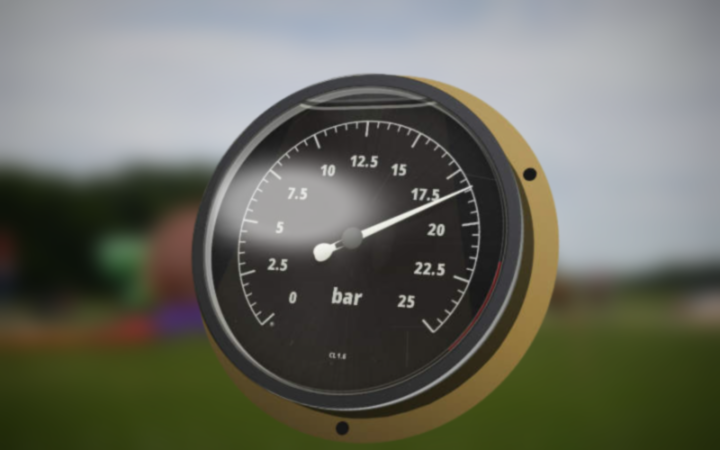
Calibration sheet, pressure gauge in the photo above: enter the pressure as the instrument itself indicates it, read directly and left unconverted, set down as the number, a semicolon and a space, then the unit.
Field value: 18.5; bar
